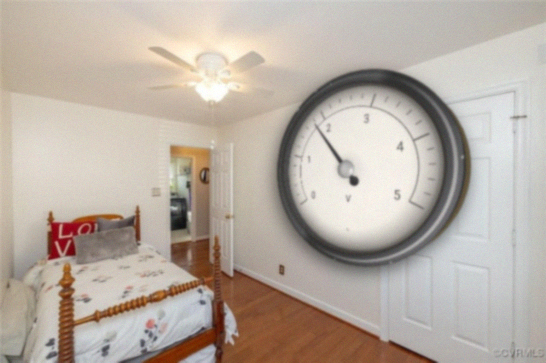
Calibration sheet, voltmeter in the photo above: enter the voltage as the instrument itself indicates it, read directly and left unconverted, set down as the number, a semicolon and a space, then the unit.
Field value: 1.8; V
